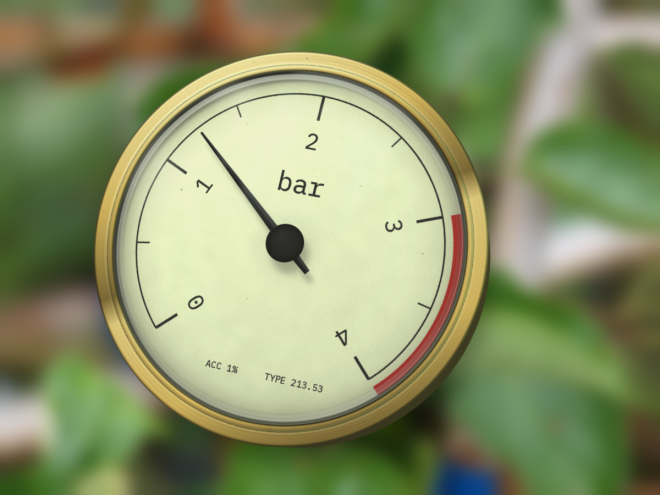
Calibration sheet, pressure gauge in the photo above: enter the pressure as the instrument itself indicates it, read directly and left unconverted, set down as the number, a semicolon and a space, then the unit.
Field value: 1.25; bar
